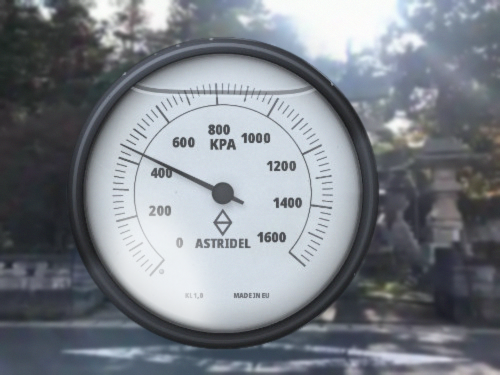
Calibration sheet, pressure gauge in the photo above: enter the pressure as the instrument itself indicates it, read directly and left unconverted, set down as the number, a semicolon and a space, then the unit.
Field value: 440; kPa
